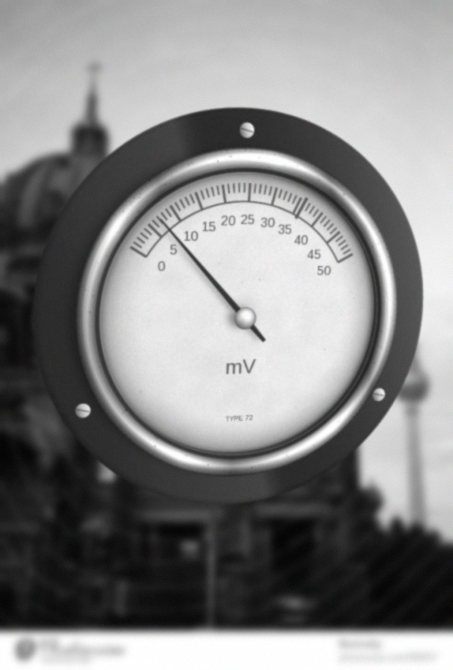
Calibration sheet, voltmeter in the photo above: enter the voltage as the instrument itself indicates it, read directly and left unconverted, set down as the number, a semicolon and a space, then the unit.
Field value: 7; mV
